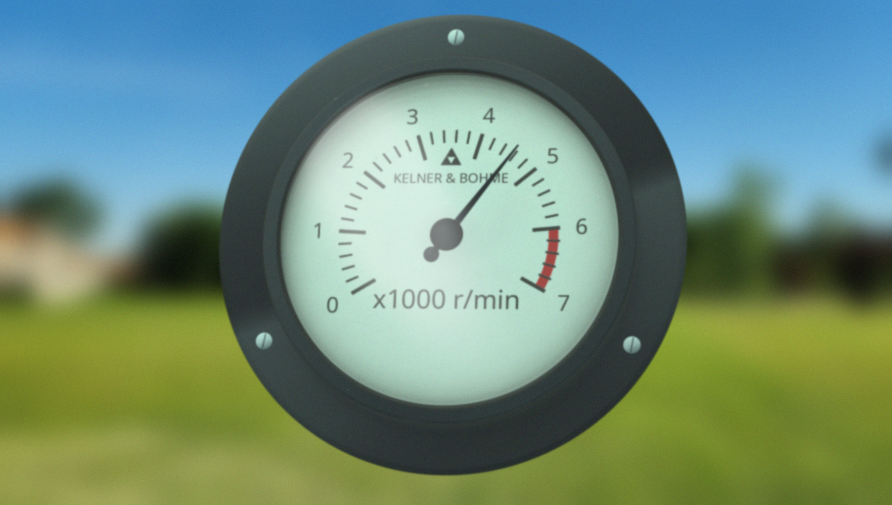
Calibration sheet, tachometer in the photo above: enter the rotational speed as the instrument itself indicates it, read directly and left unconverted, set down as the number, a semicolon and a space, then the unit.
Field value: 4600; rpm
